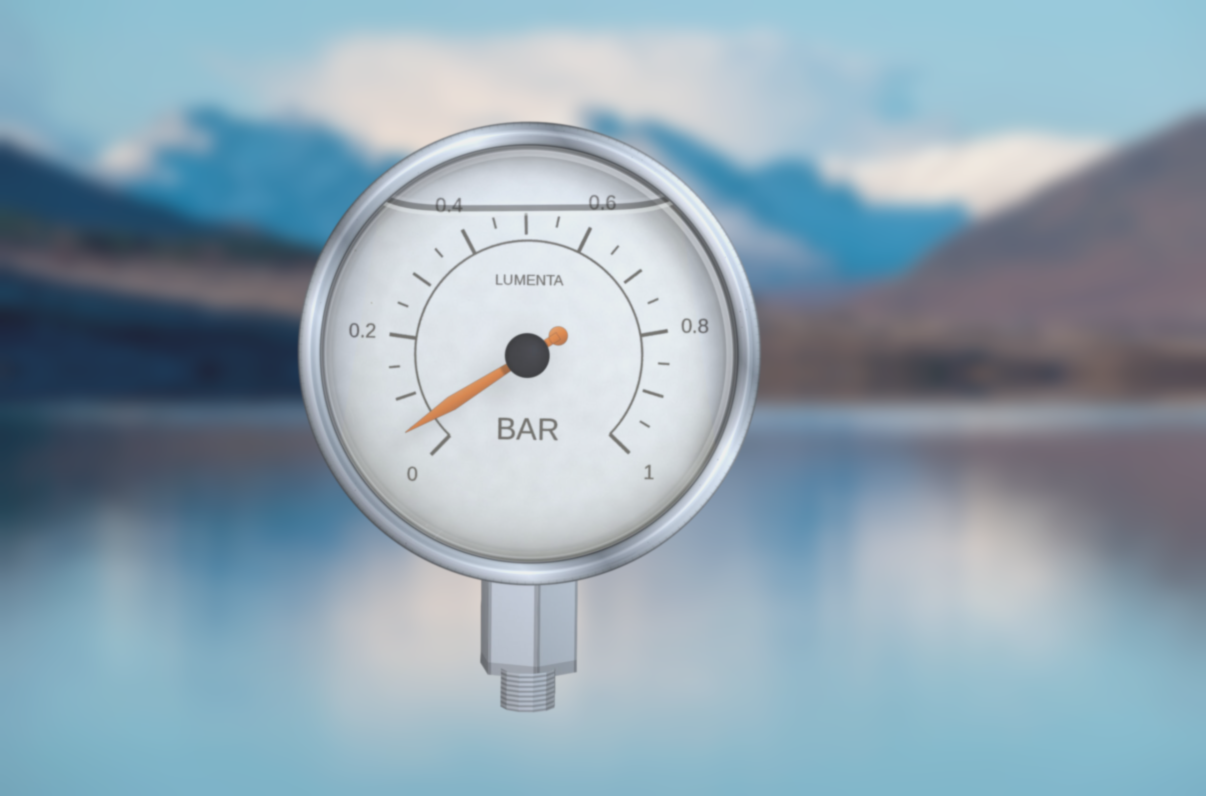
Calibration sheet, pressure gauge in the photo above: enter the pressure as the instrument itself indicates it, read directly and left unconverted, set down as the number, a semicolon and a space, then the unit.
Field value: 0.05; bar
